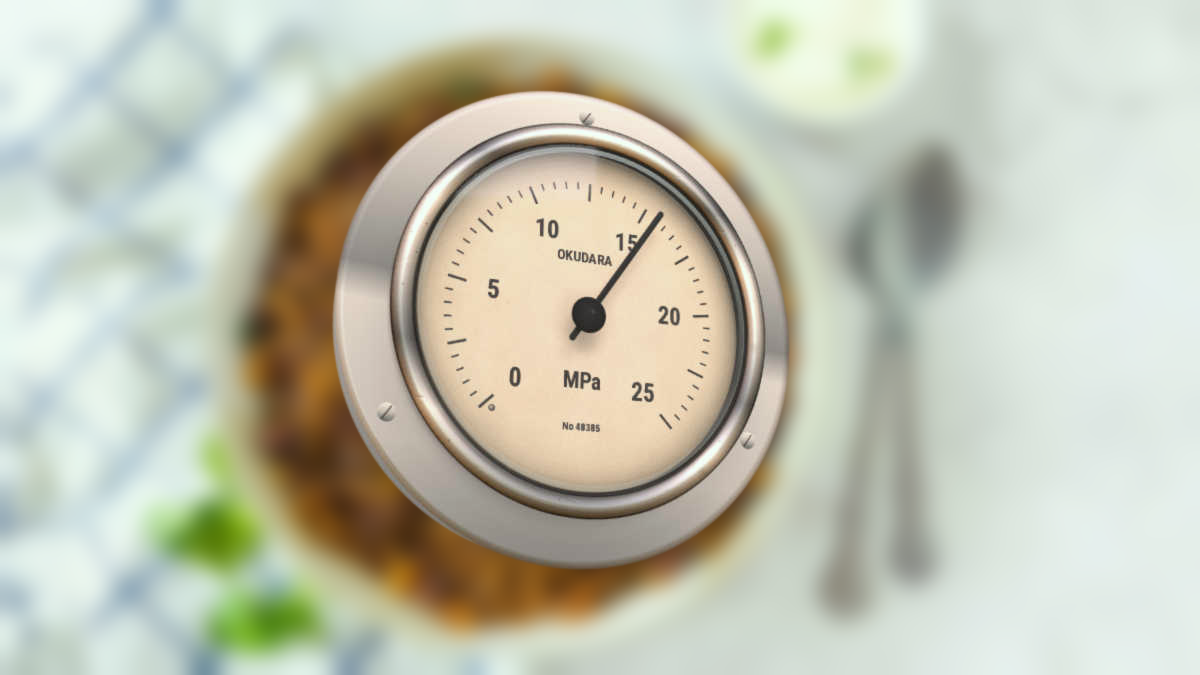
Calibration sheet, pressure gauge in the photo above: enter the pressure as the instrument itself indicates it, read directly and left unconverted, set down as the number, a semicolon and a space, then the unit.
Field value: 15.5; MPa
